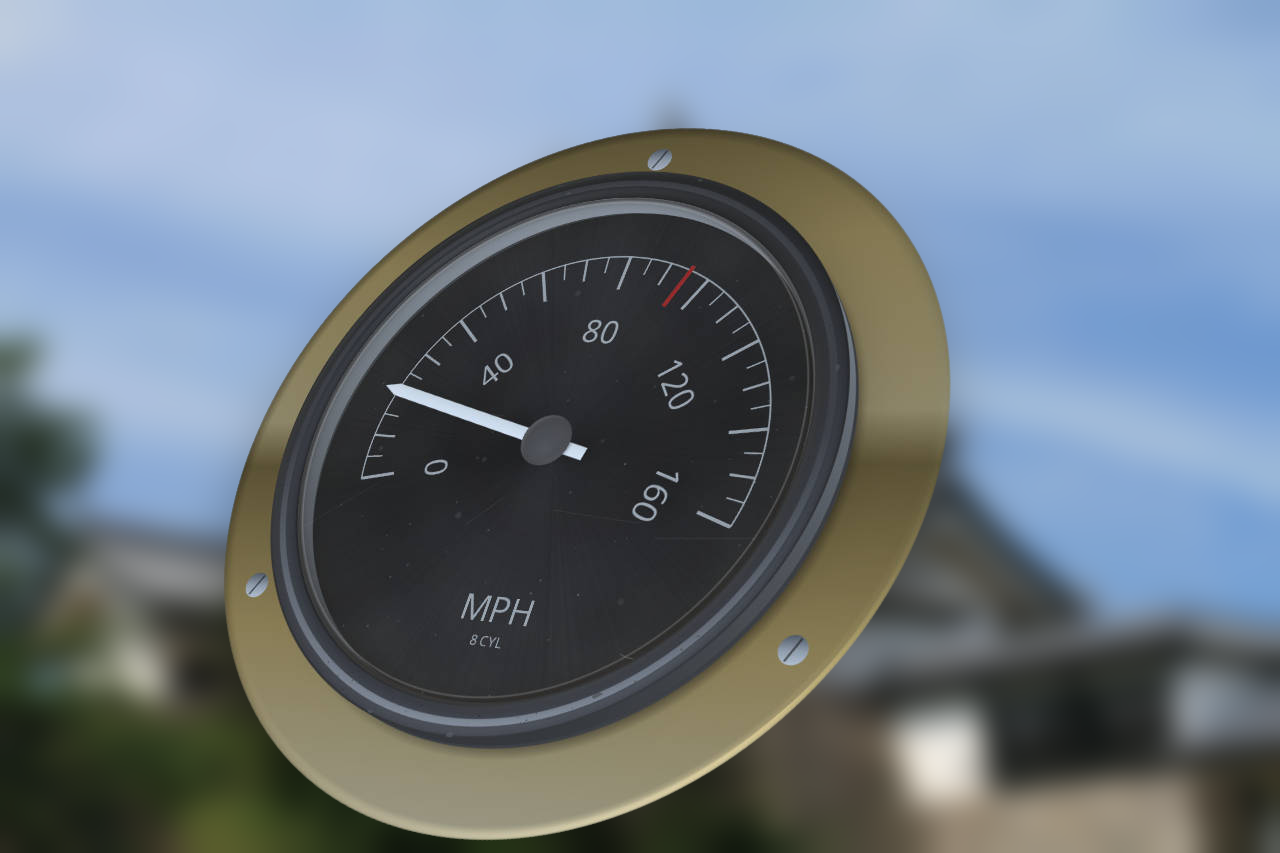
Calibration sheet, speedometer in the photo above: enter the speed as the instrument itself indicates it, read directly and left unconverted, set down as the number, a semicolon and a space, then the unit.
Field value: 20; mph
